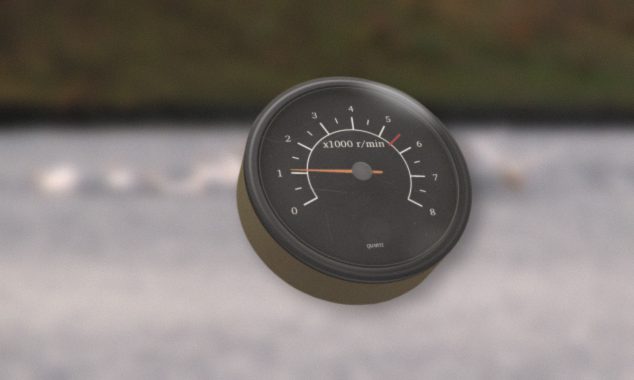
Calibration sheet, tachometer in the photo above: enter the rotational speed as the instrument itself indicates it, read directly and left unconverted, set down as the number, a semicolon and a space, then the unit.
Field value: 1000; rpm
